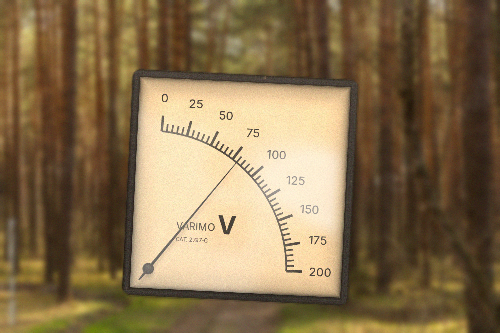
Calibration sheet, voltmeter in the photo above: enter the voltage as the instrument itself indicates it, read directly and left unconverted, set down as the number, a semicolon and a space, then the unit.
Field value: 80; V
